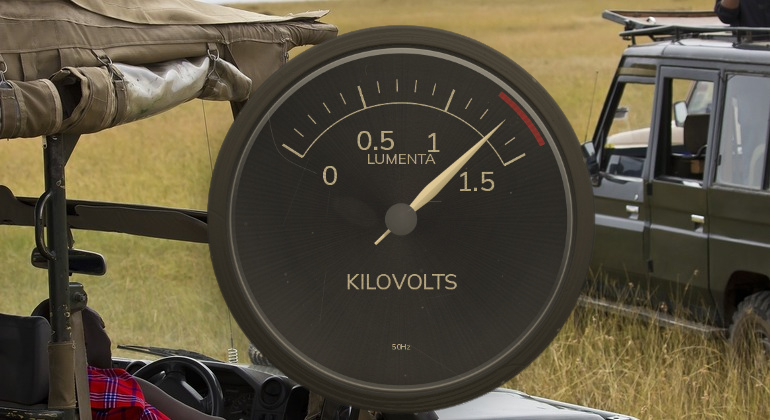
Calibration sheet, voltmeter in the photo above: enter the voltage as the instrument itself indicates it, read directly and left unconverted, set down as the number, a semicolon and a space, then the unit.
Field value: 1.3; kV
